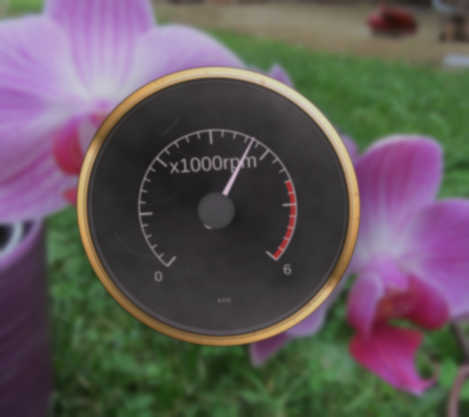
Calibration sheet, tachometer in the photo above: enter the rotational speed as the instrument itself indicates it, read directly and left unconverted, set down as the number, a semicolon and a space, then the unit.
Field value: 3700; rpm
